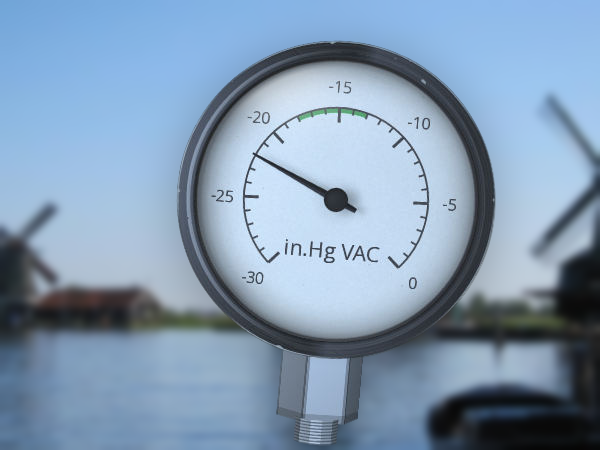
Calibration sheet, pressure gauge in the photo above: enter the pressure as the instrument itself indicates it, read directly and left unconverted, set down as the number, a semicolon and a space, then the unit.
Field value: -22; inHg
